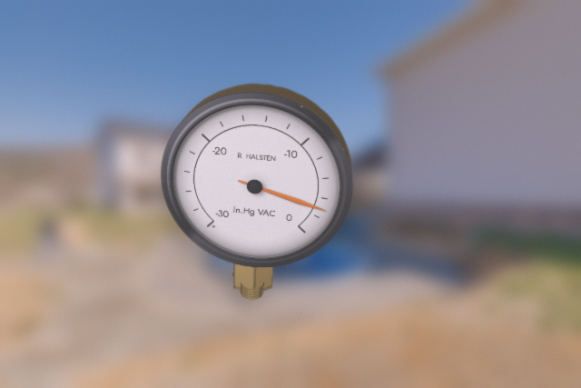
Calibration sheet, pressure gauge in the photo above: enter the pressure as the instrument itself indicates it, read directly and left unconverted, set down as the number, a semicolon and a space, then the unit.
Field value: -3; inHg
